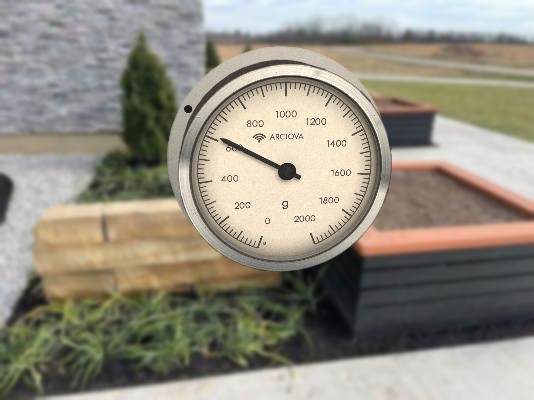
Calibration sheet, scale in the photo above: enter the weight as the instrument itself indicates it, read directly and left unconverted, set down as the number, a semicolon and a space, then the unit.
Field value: 620; g
